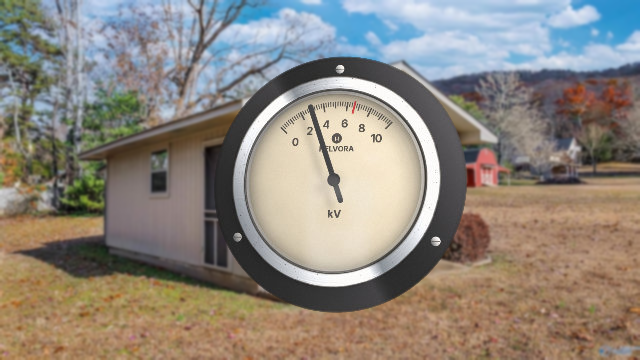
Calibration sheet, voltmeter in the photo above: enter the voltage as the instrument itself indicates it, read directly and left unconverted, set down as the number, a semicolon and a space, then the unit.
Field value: 3; kV
